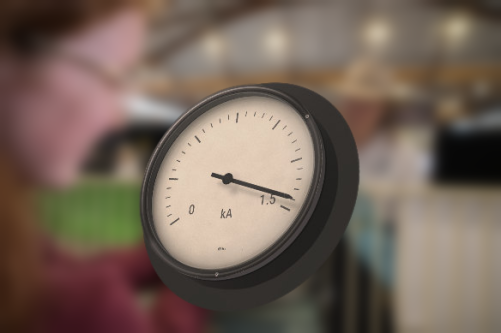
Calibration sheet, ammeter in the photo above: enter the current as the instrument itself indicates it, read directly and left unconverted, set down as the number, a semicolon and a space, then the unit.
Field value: 1.45; kA
